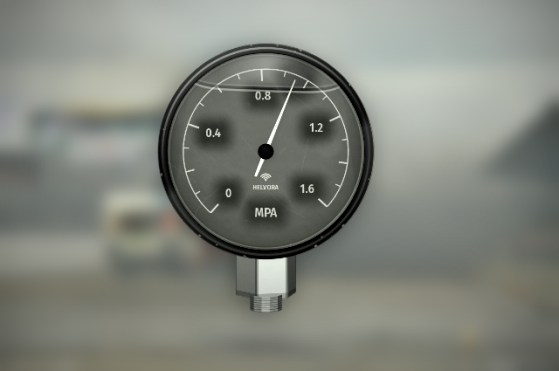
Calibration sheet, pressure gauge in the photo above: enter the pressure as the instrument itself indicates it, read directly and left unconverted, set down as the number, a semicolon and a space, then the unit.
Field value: 0.95; MPa
